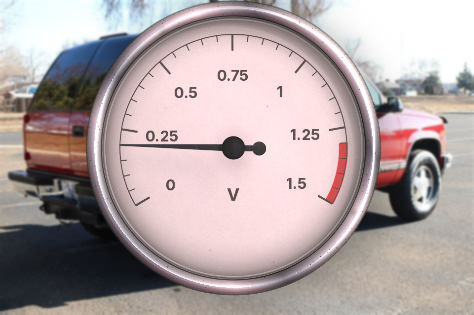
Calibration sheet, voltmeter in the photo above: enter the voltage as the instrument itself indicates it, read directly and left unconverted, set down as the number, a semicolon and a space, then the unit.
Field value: 0.2; V
